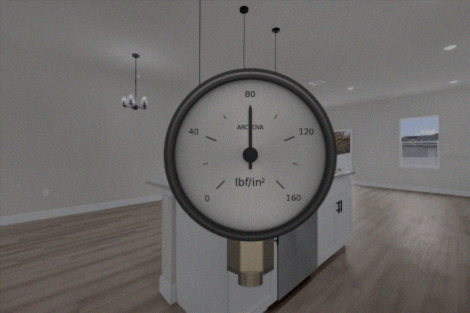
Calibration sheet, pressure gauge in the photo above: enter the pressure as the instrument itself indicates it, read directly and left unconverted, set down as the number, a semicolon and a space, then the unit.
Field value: 80; psi
